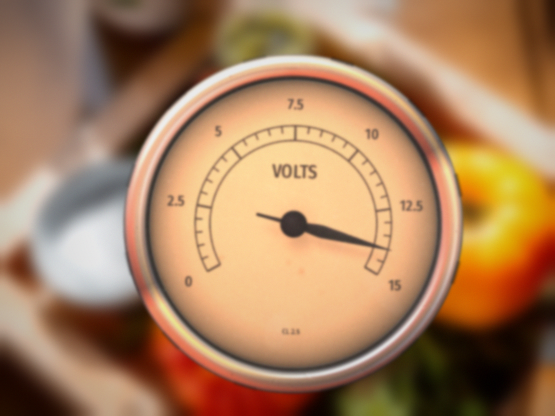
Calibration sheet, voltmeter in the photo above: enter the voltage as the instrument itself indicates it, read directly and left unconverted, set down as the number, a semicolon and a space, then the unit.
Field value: 14; V
